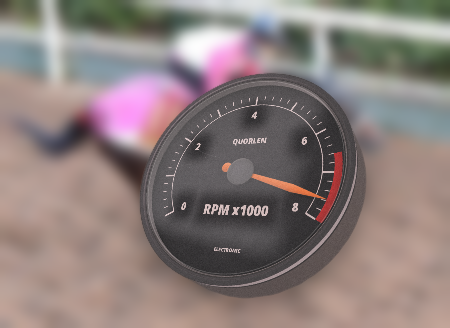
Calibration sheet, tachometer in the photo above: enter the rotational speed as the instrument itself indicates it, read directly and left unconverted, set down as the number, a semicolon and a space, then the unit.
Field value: 7600; rpm
